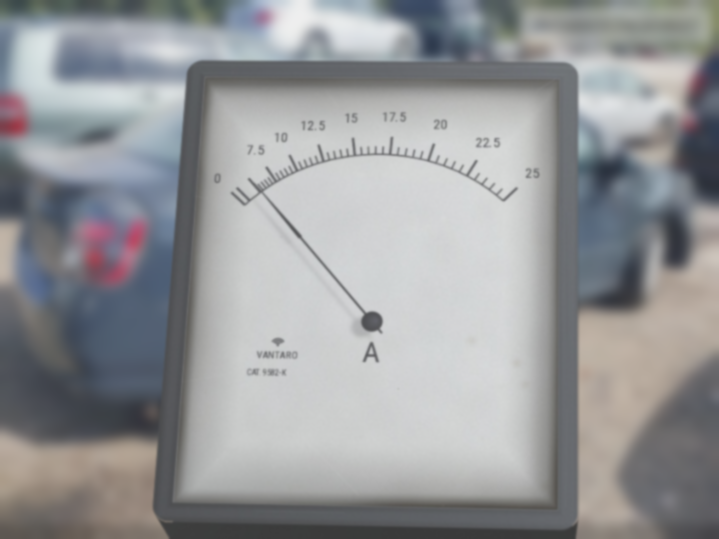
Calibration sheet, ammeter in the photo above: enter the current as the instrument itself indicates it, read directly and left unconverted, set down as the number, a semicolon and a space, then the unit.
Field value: 5; A
